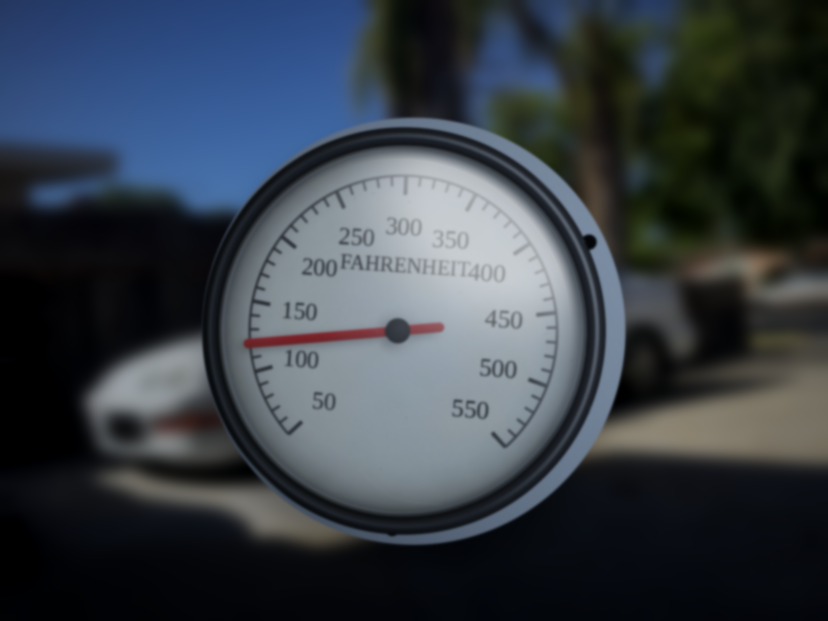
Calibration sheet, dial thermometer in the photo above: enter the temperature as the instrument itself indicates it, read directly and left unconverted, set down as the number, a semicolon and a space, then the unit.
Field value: 120; °F
